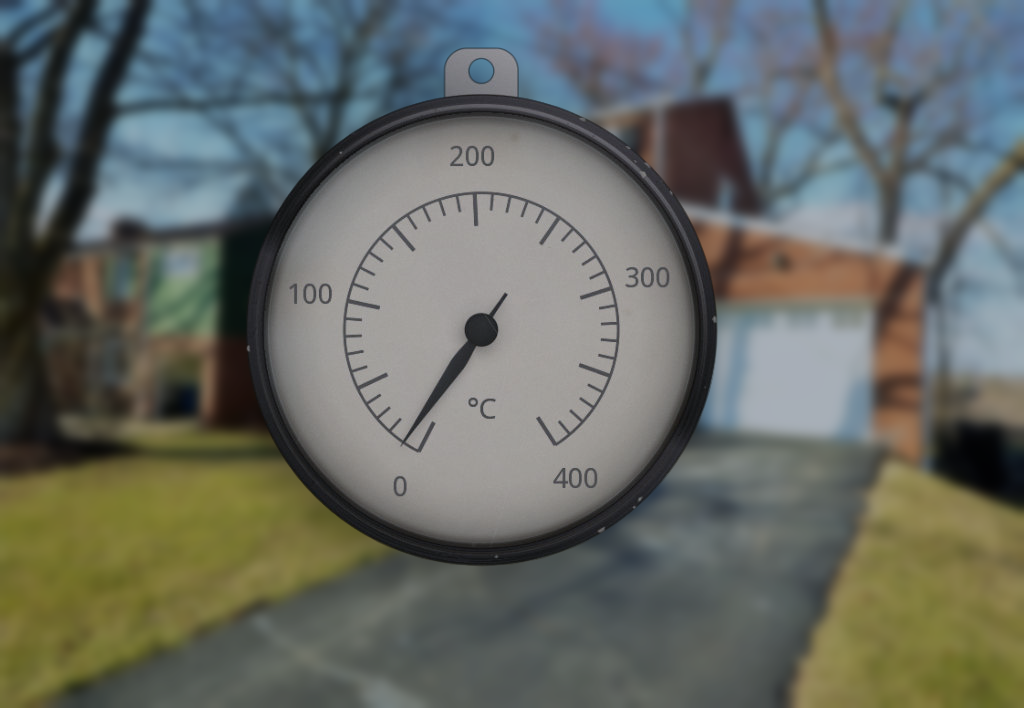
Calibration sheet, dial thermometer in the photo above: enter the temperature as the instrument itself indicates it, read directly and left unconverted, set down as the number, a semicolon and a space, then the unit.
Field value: 10; °C
